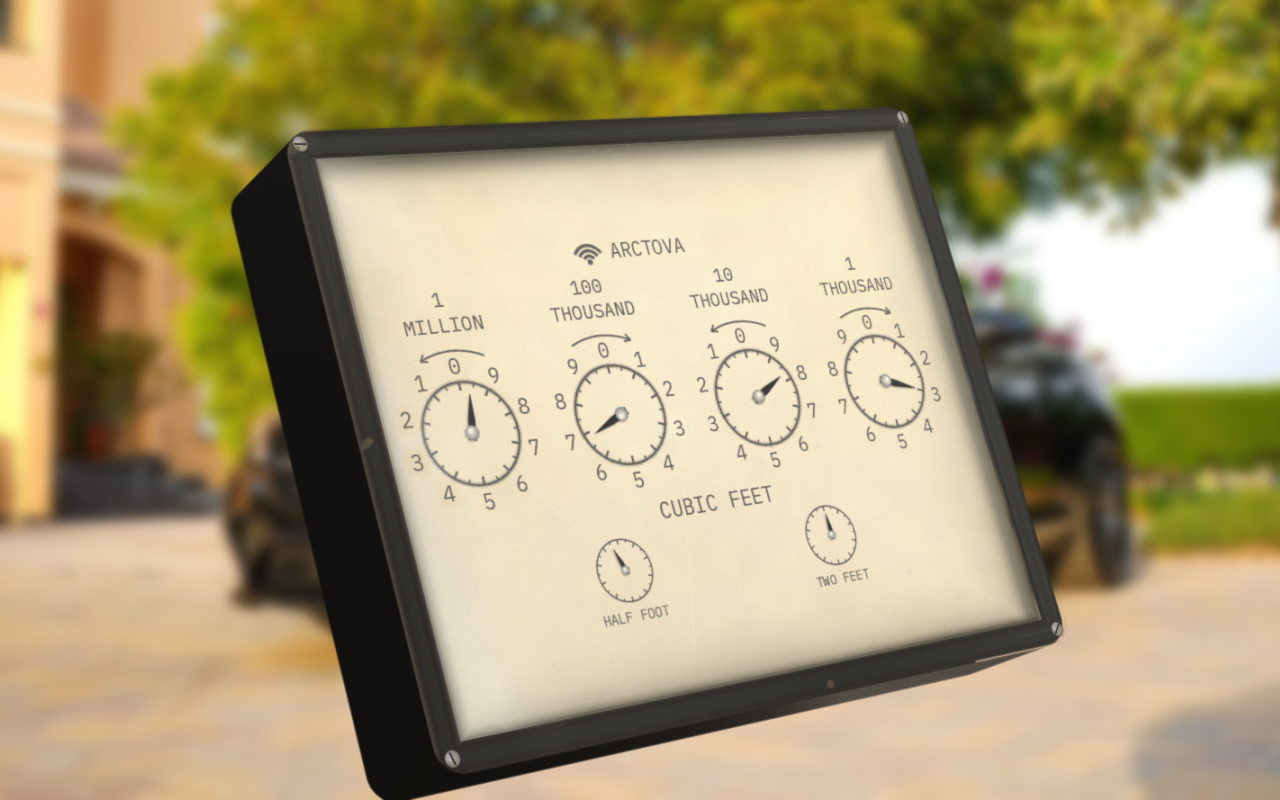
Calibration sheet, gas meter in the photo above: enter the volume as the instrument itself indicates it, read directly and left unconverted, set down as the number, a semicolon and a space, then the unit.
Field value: 968300; ft³
